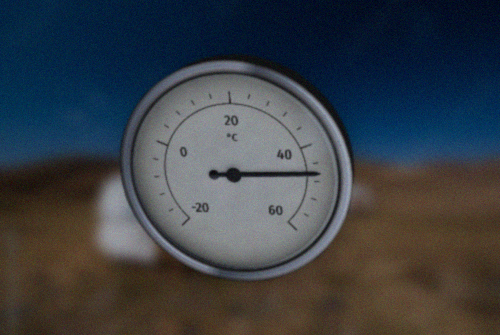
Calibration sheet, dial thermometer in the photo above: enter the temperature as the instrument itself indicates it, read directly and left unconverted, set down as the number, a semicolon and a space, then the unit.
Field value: 46; °C
